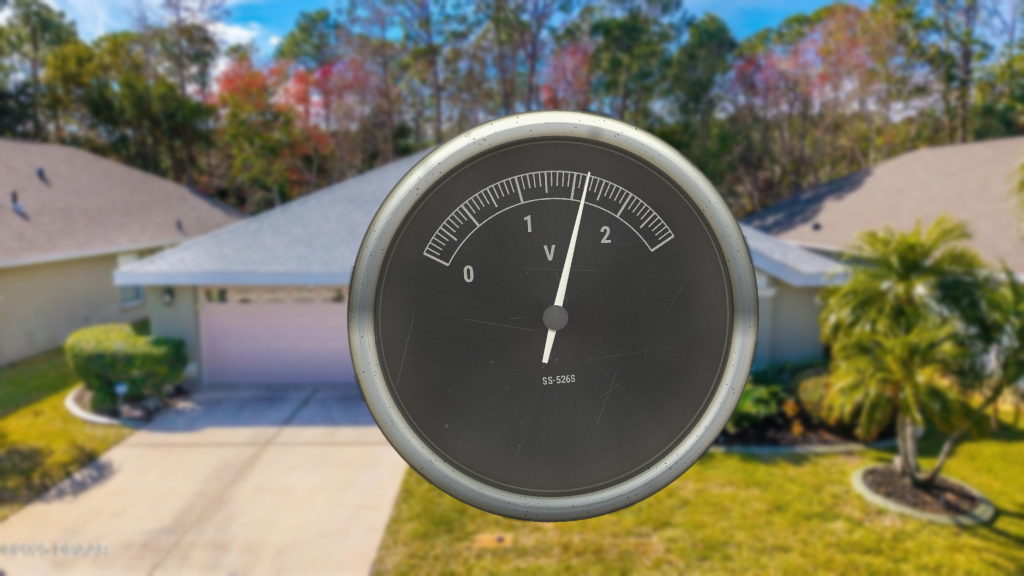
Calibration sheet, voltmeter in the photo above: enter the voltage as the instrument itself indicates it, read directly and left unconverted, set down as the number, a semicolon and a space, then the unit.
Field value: 1.6; V
